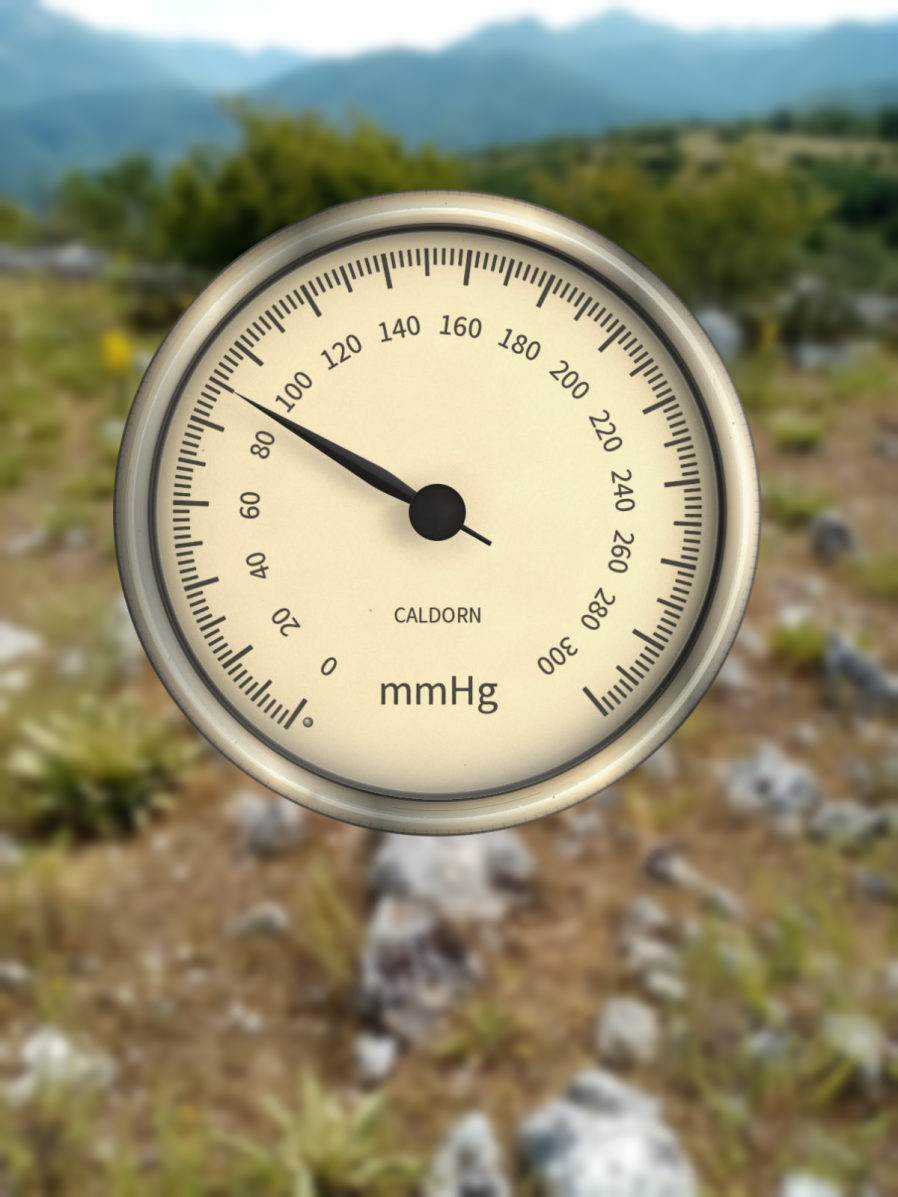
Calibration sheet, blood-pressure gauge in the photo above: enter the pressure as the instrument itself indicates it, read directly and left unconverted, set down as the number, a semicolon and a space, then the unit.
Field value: 90; mmHg
